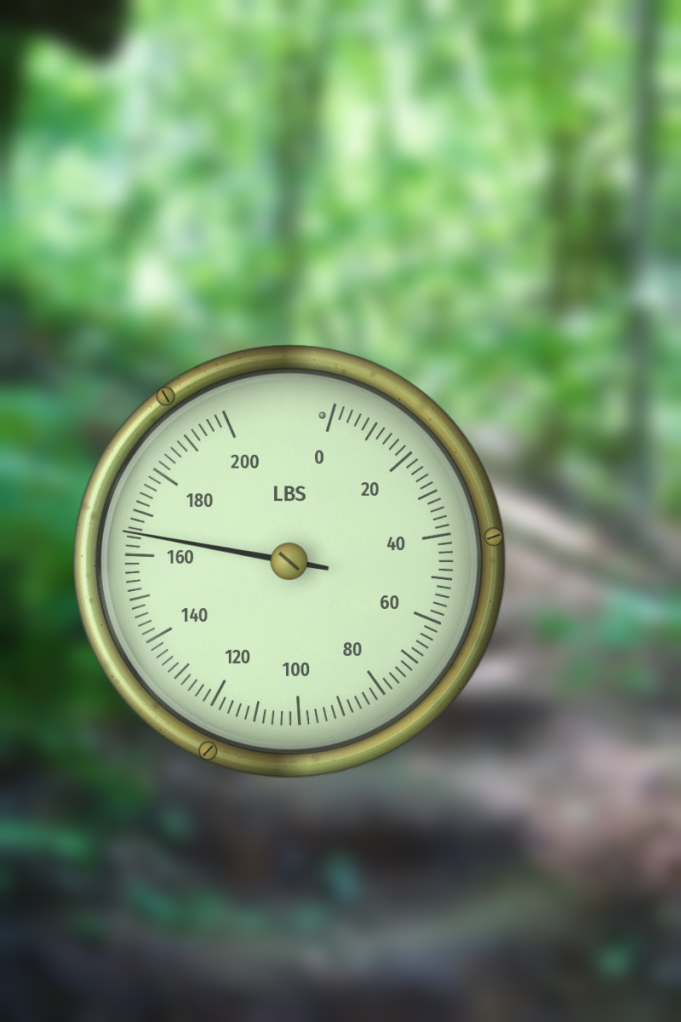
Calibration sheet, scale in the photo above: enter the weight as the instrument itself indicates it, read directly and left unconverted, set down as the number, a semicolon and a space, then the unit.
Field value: 165; lb
